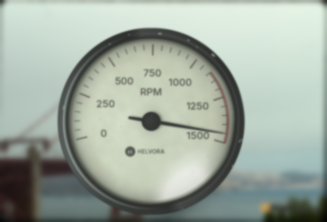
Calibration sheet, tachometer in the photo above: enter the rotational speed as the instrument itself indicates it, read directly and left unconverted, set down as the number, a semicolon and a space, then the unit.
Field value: 1450; rpm
